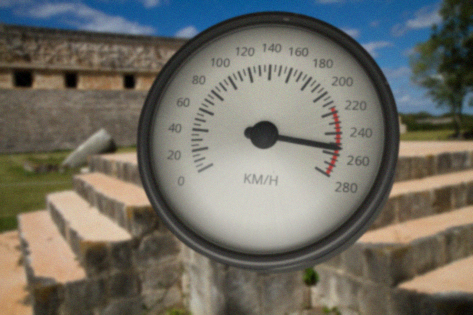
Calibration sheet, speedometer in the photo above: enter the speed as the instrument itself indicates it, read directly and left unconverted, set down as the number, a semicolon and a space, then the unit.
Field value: 255; km/h
